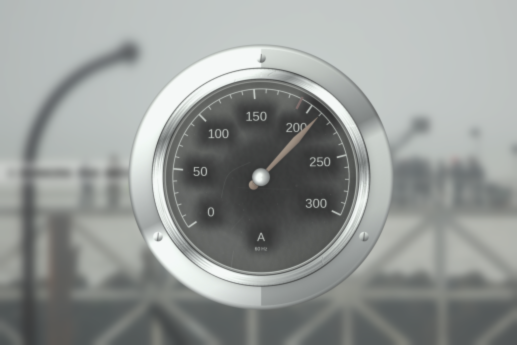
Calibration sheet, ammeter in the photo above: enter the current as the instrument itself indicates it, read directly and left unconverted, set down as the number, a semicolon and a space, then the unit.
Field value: 210; A
